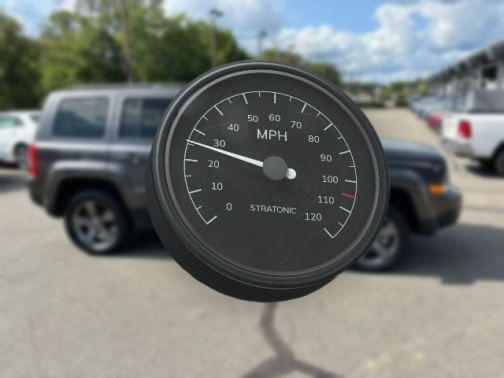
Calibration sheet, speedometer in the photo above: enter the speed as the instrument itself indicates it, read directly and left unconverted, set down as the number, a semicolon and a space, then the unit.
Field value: 25; mph
